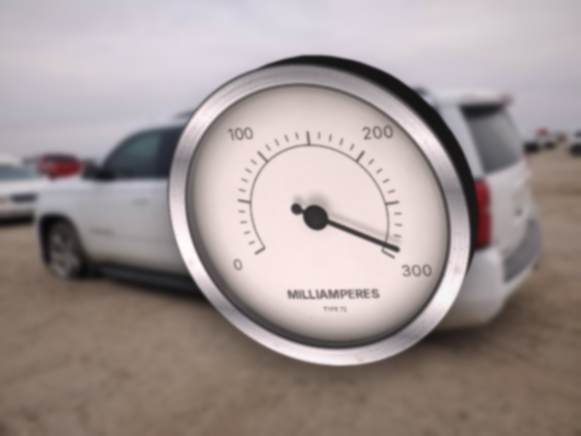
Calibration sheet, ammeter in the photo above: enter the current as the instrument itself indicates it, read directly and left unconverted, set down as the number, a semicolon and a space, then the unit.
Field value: 290; mA
